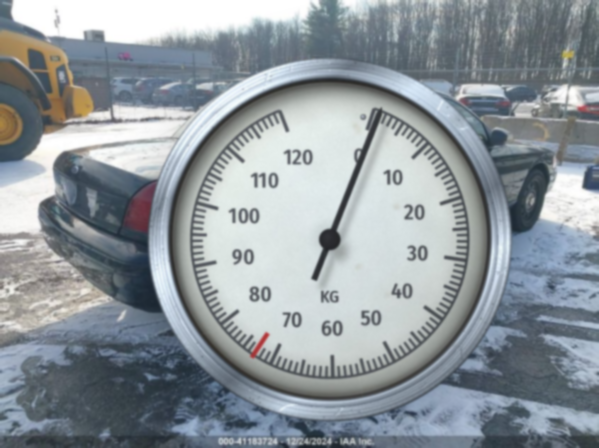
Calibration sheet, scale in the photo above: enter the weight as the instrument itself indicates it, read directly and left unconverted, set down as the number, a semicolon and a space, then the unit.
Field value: 1; kg
